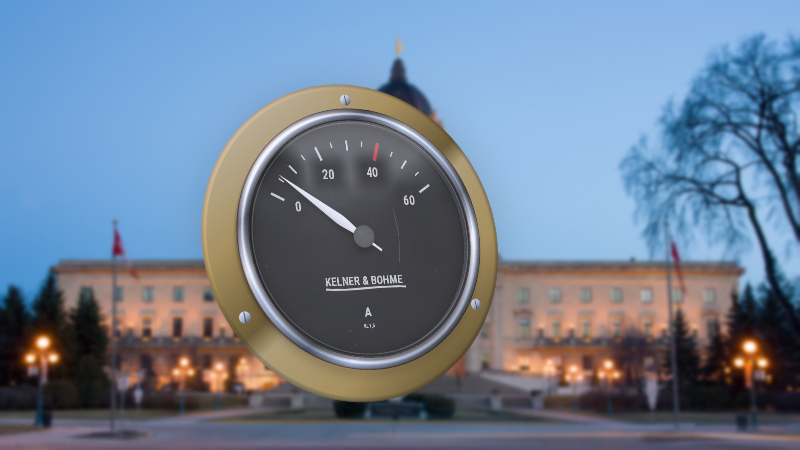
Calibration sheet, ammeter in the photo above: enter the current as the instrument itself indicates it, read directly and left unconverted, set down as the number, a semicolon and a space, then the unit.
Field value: 5; A
